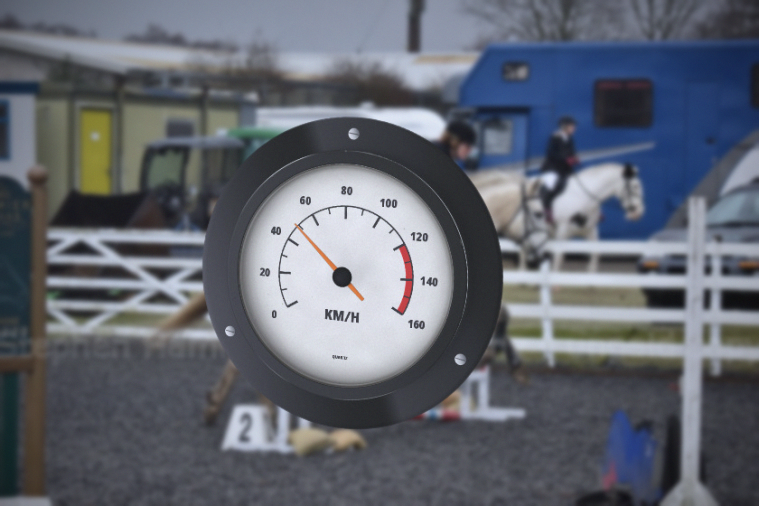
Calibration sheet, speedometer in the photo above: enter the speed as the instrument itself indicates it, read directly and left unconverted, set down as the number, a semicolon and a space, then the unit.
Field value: 50; km/h
